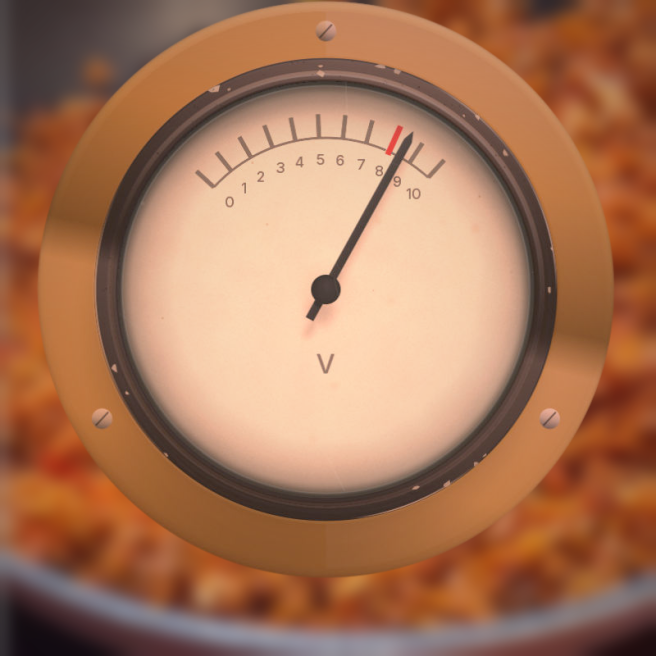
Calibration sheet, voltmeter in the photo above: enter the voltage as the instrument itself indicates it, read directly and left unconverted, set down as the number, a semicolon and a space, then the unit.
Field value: 8.5; V
